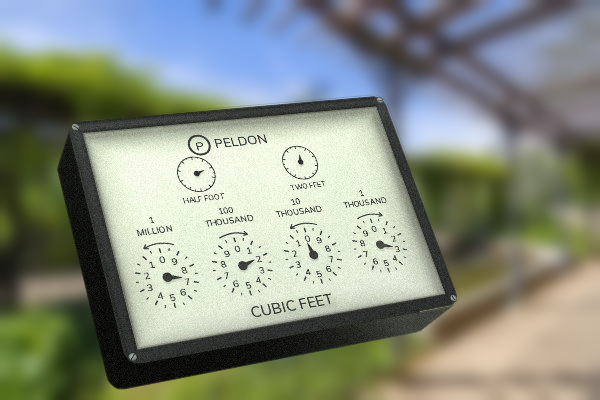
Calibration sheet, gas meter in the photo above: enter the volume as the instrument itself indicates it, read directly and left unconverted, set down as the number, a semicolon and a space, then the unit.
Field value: 720300; ft³
